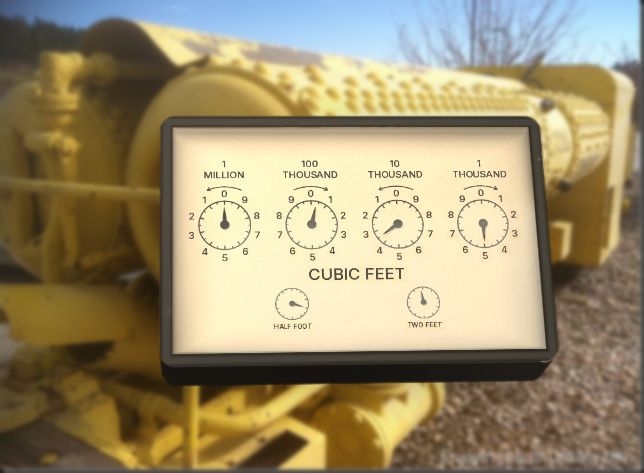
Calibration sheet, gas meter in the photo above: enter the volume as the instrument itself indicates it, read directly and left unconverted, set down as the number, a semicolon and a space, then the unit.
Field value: 3500; ft³
